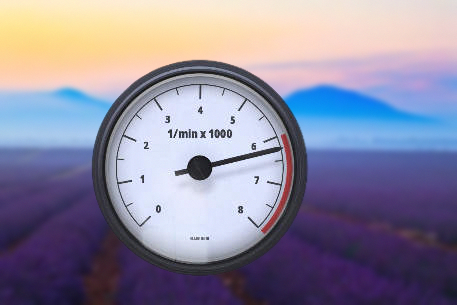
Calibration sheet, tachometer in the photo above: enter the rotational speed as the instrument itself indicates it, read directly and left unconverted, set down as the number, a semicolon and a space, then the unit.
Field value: 6250; rpm
